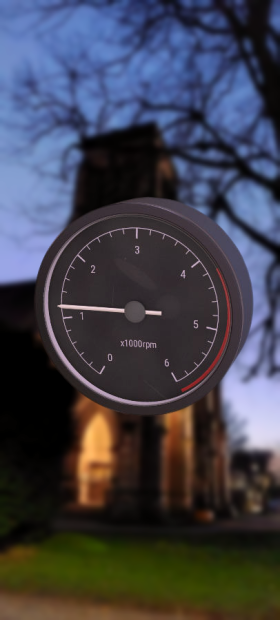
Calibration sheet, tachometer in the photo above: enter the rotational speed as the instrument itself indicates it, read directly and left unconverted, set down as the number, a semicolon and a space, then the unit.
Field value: 1200; rpm
